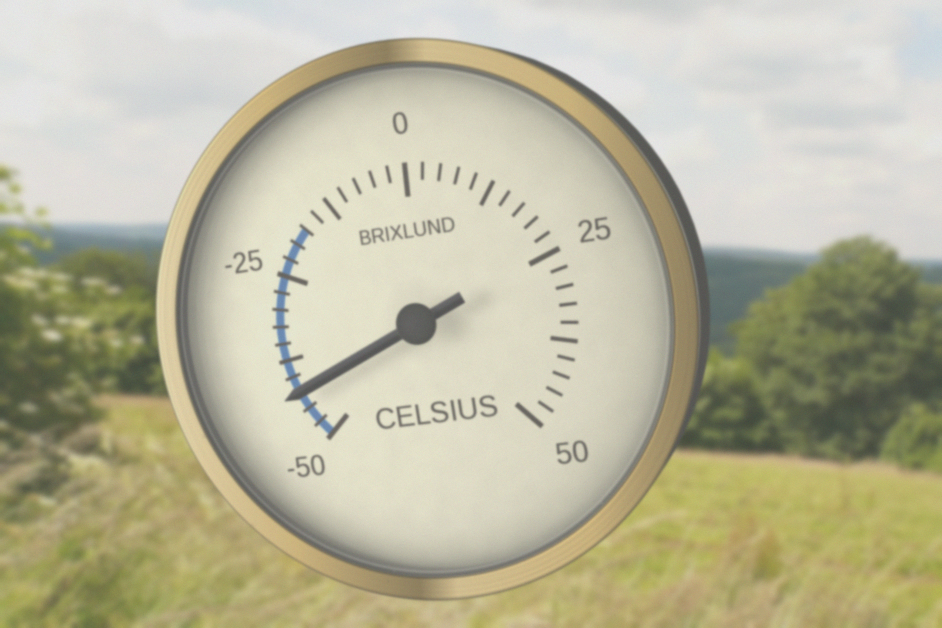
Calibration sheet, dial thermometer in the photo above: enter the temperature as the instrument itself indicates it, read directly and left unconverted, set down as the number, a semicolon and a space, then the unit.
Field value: -42.5; °C
